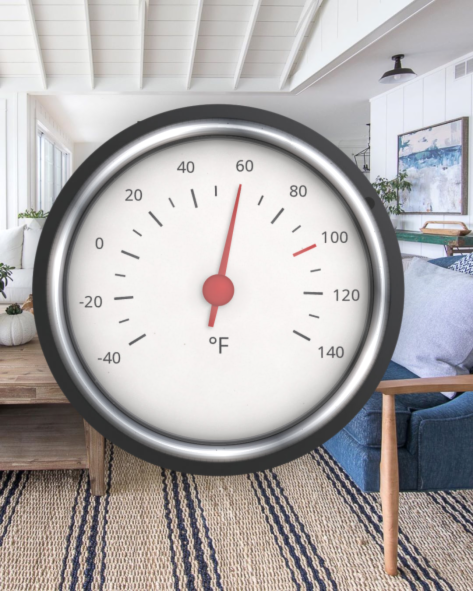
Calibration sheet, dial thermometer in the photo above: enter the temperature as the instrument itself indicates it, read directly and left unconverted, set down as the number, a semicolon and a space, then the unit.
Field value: 60; °F
